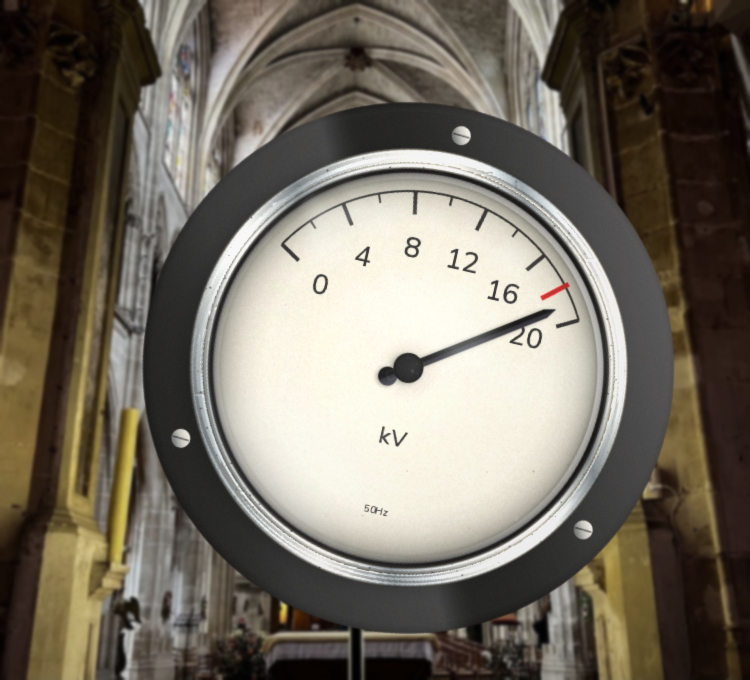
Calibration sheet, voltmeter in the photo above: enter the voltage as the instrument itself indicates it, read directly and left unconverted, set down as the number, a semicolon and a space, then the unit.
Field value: 19; kV
